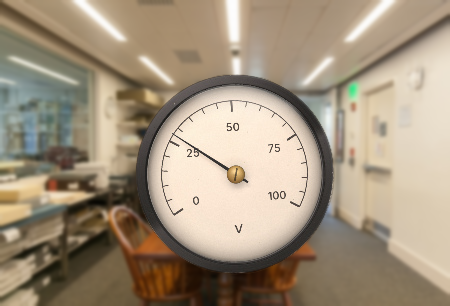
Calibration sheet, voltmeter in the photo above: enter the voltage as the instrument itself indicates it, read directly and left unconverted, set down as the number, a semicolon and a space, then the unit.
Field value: 27.5; V
